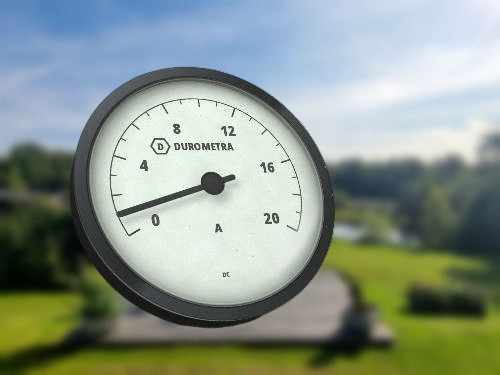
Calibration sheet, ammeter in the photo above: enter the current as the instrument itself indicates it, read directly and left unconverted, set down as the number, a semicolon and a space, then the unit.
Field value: 1; A
